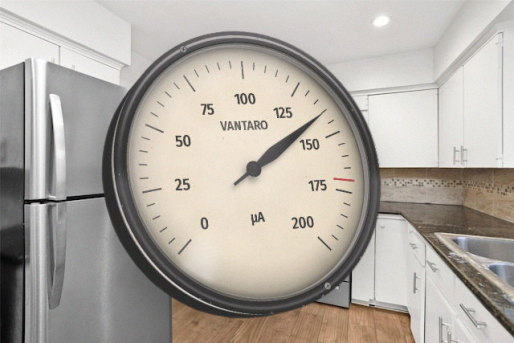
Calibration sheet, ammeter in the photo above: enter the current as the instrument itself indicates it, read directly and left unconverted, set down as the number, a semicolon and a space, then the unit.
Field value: 140; µA
